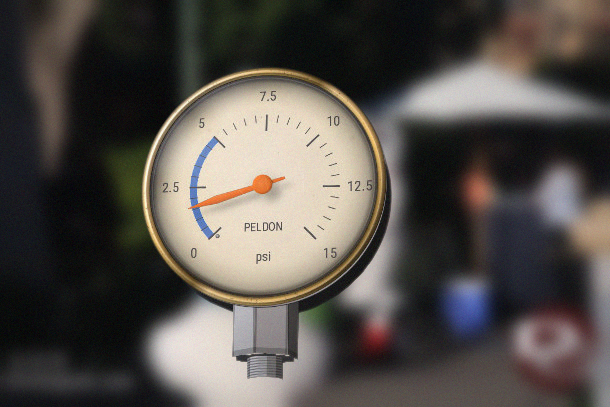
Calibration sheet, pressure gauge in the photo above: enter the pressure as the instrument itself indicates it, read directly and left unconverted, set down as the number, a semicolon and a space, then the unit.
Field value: 1.5; psi
